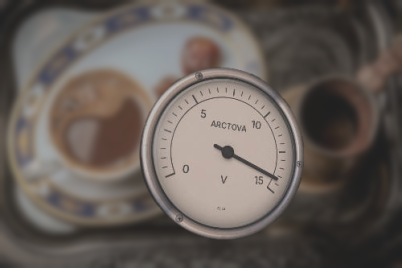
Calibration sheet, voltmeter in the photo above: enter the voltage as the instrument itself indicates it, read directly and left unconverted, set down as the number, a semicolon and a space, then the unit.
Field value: 14.25; V
